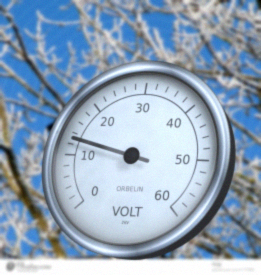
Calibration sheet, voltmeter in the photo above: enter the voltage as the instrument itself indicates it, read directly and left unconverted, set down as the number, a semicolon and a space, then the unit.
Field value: 13; V
